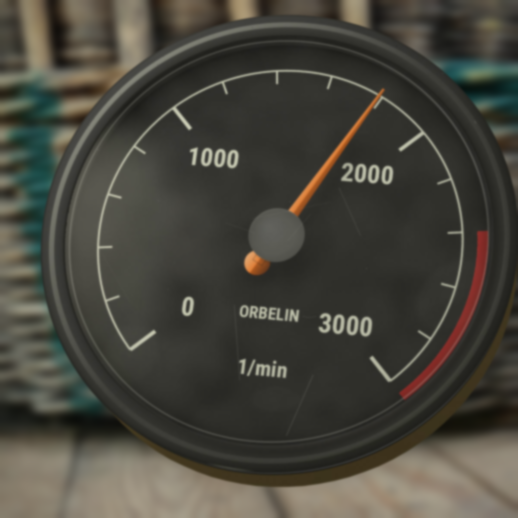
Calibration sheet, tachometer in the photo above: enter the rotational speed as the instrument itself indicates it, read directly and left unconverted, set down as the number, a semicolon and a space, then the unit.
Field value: 1800; rpm
